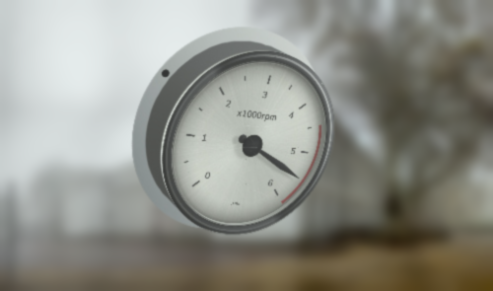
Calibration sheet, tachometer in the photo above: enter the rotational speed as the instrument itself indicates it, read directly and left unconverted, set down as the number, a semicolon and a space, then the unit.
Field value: 5500; rpm
